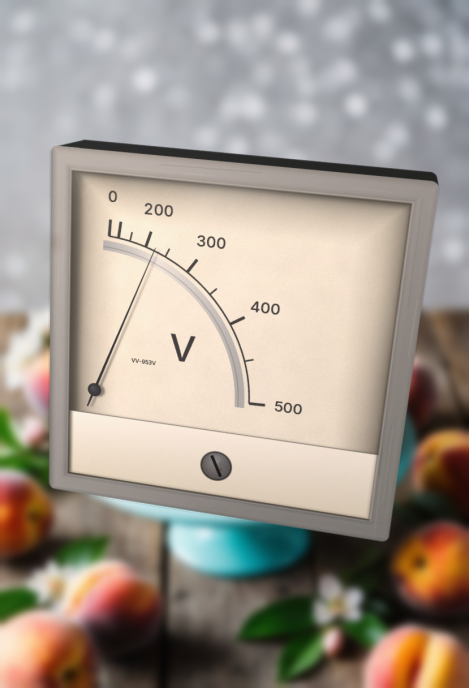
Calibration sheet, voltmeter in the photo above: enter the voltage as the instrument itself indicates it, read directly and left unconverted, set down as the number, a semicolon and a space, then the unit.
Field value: 225; V
